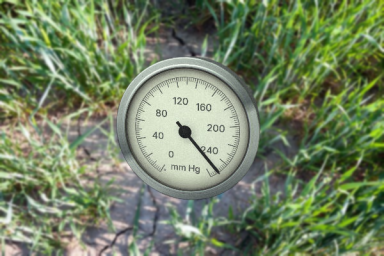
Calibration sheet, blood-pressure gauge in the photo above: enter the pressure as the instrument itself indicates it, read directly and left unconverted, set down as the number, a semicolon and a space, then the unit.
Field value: 250; mmHg
